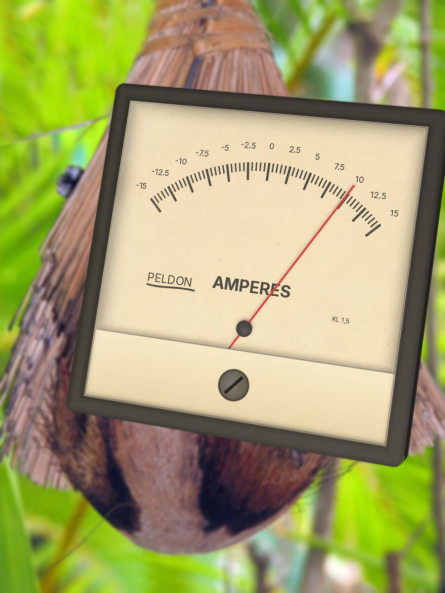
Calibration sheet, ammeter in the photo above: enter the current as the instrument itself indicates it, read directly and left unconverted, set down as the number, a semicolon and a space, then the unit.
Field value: 10; A
